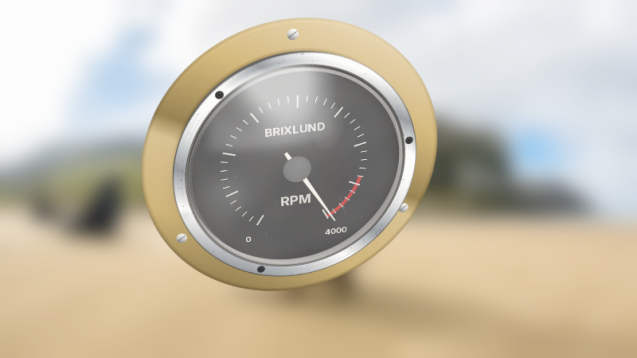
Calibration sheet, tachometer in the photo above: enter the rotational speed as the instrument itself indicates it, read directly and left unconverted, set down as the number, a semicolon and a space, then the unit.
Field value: 3950; rpm
